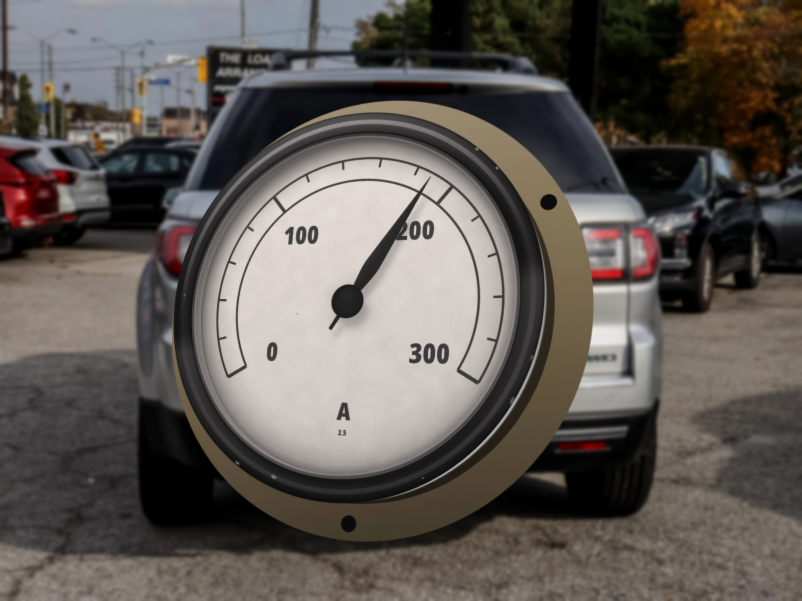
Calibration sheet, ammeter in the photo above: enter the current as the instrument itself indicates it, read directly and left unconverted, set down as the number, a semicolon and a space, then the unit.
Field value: 190; A
